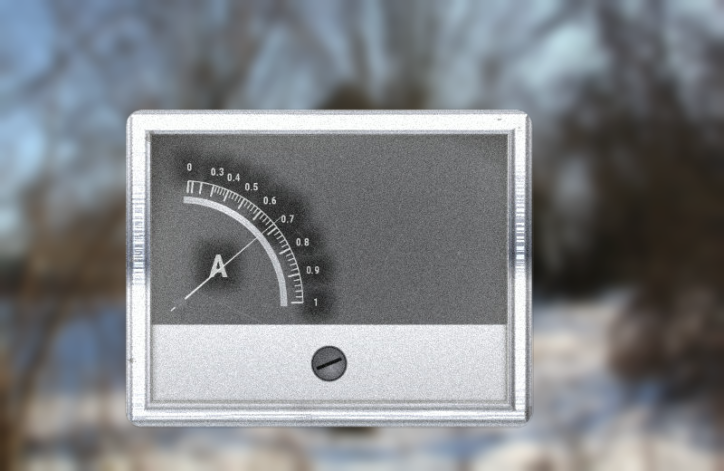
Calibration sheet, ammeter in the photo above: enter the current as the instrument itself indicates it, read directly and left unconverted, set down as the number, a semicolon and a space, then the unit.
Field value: 0.68; A
